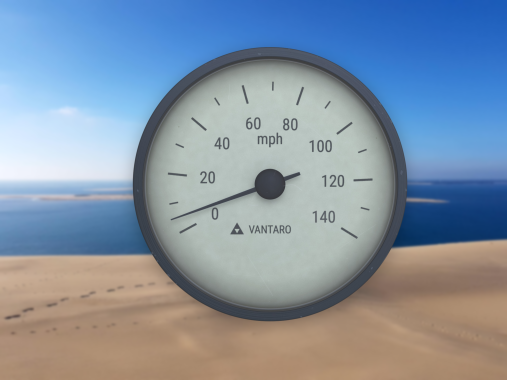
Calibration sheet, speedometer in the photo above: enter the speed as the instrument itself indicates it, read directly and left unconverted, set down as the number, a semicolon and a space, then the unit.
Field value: 5; mph
